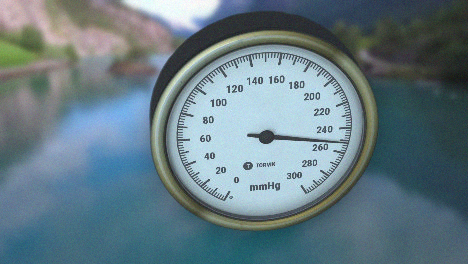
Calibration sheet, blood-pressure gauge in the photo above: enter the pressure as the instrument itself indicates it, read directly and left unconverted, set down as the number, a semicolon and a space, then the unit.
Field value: 250; mmHg
